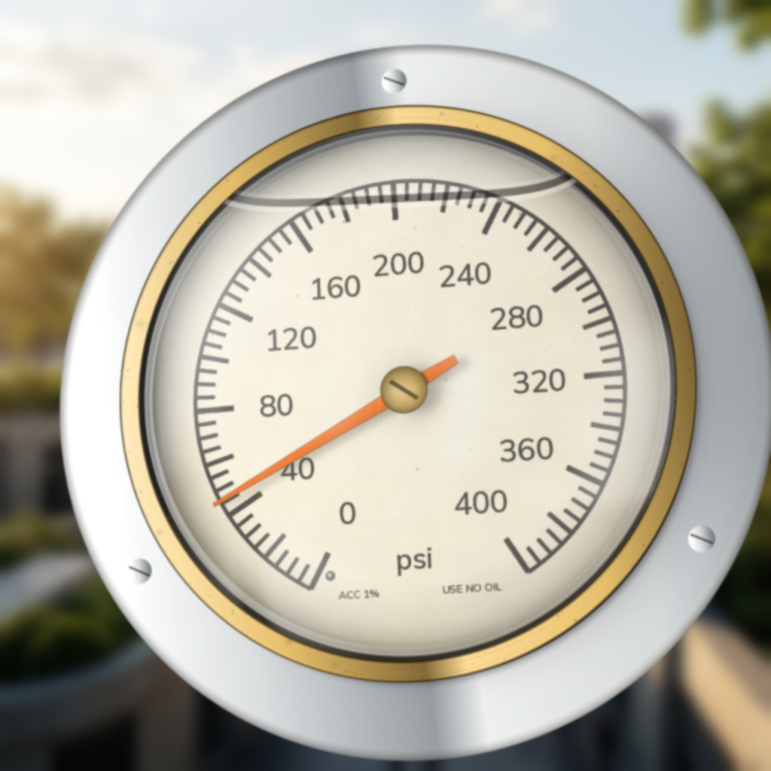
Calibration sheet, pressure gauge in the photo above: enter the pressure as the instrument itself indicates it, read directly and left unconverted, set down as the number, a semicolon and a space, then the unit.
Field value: 45; psi
